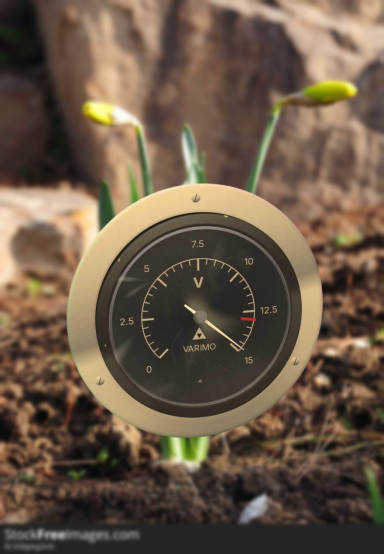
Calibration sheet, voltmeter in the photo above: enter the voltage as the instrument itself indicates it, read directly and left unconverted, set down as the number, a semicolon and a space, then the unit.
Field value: 14.75; V
